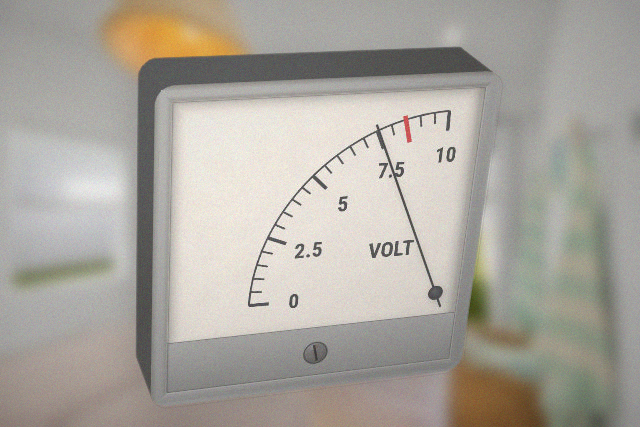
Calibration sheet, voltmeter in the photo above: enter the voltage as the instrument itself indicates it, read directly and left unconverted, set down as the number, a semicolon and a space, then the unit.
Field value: 7.5; V
